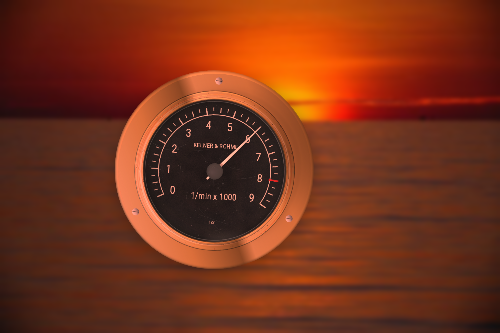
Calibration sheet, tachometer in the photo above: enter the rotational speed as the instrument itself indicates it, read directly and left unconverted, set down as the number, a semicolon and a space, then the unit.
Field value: 6000; rpm
